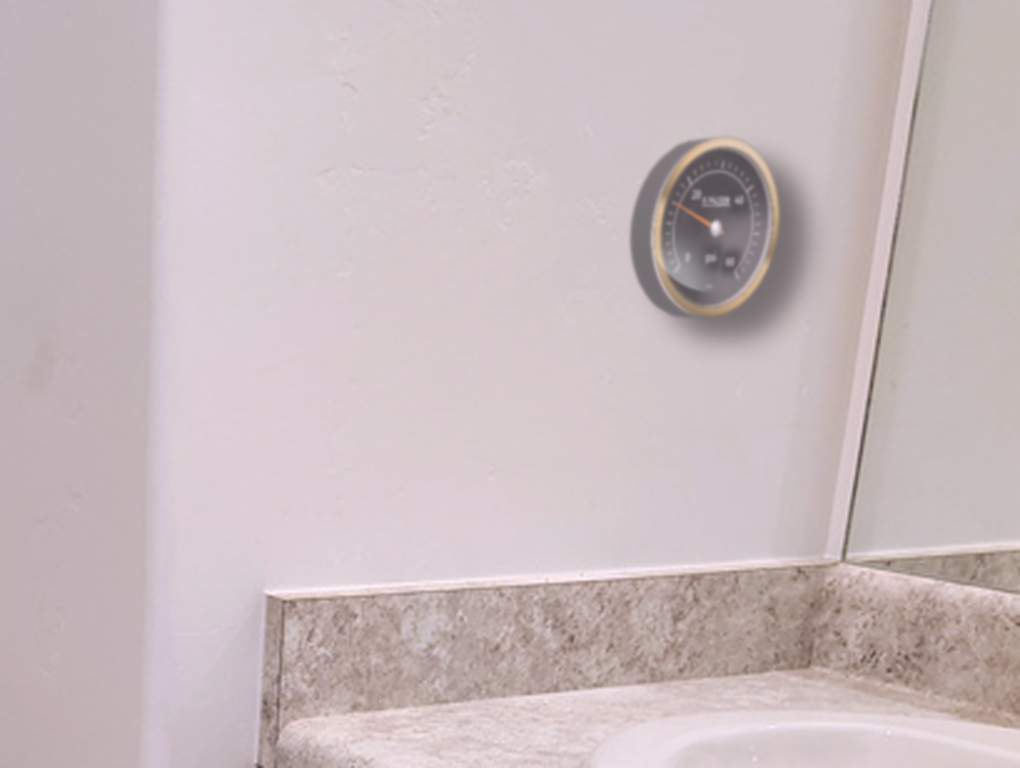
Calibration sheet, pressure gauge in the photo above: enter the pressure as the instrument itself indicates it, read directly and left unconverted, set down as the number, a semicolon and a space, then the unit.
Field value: 14; psi
